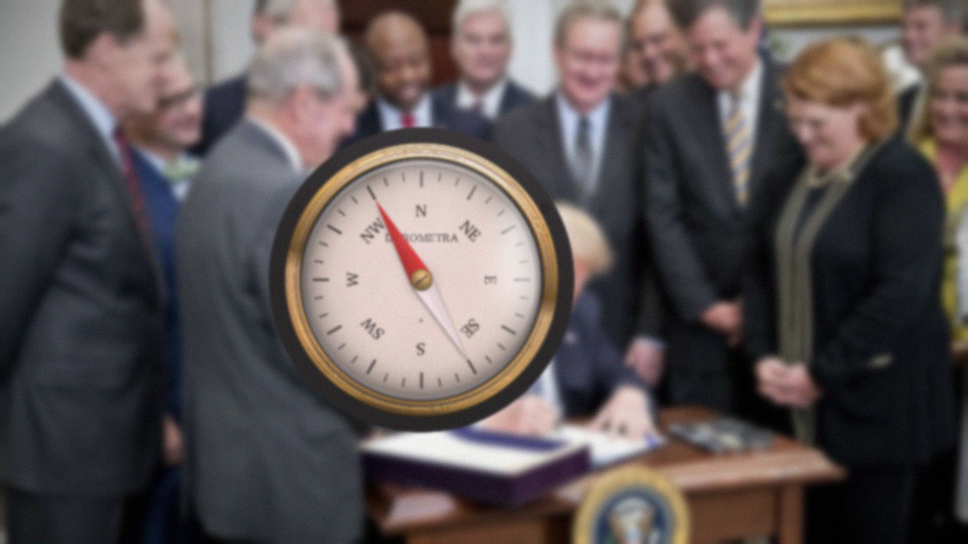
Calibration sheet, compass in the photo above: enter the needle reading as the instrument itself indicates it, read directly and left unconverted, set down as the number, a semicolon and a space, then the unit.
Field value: 330; °
